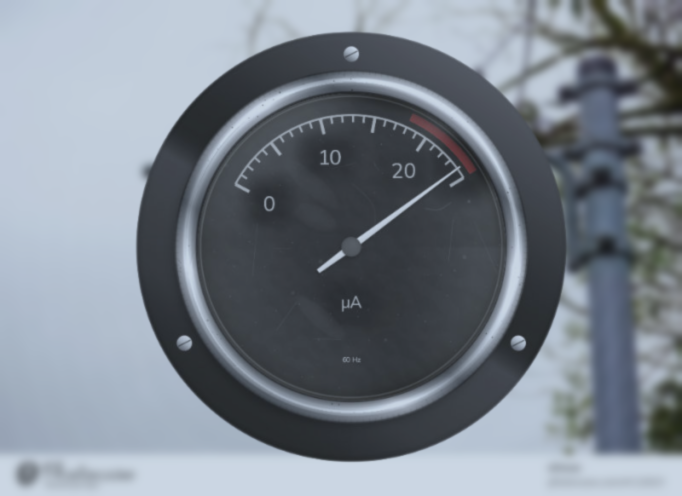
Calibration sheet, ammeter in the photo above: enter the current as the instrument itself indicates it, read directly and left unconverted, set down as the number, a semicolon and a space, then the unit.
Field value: 24; µA
